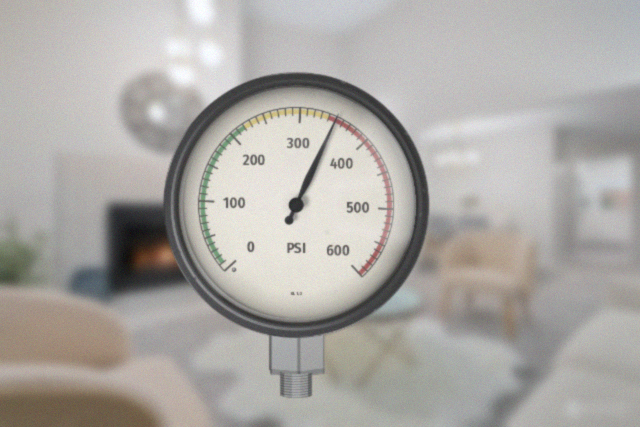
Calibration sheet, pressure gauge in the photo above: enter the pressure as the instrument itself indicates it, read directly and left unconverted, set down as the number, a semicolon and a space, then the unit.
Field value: 350; psi
